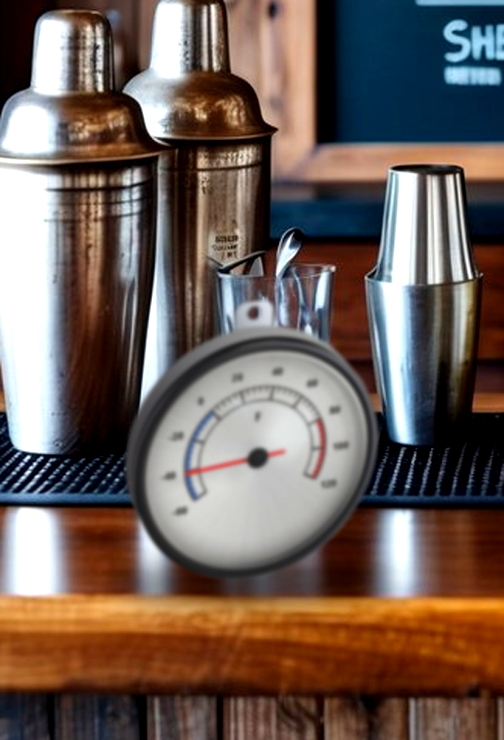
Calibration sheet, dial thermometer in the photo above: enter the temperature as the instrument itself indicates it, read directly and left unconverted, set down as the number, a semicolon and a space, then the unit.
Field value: -40; °F
